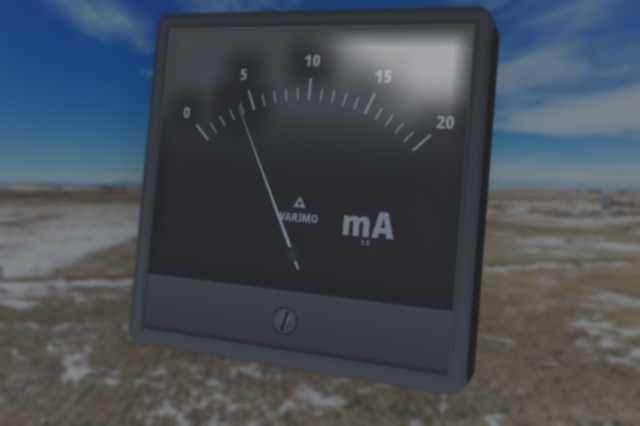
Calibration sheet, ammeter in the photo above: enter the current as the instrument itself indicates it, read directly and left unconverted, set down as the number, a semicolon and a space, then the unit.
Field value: 4; mA
